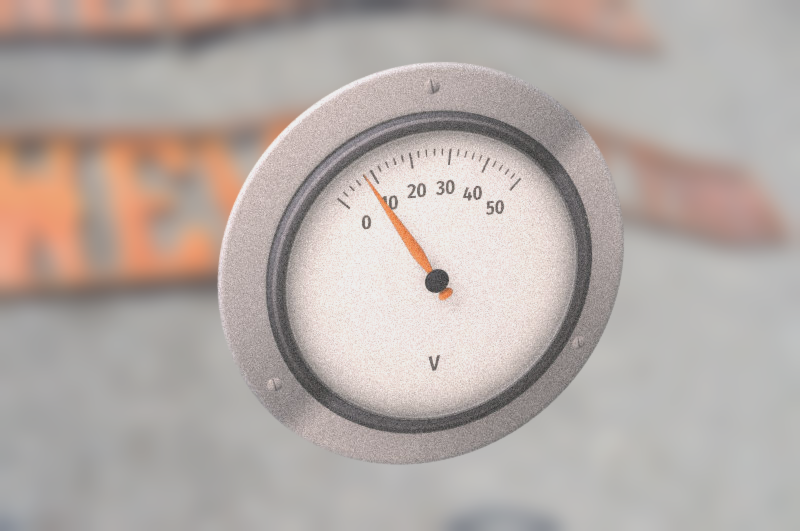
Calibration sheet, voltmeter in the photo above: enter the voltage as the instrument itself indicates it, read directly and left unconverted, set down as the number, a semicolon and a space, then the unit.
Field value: 8; V
